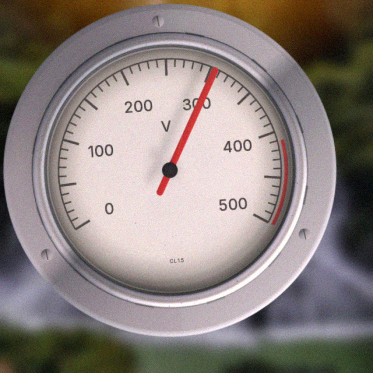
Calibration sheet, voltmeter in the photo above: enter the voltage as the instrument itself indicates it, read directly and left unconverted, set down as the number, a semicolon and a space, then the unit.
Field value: 305; V
